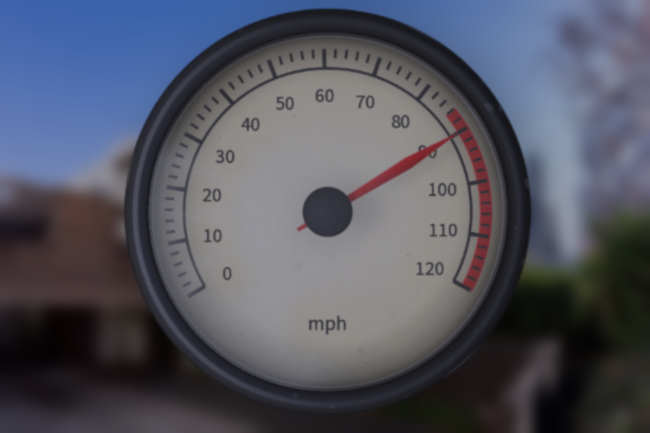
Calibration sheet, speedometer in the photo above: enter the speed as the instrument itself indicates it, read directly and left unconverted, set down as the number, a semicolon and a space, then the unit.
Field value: 90; mph
